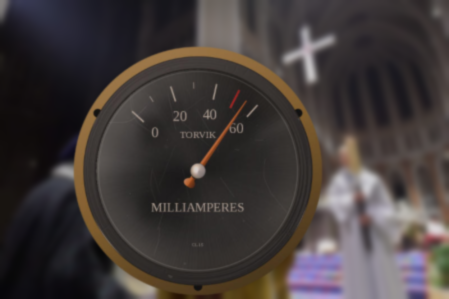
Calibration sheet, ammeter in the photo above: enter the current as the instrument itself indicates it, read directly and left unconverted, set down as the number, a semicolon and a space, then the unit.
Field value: 55; mA
